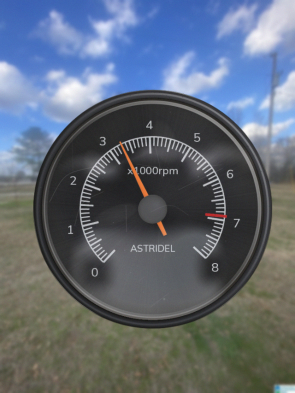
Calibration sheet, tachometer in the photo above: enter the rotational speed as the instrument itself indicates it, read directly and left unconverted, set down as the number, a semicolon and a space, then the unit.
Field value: 3300; rpm
